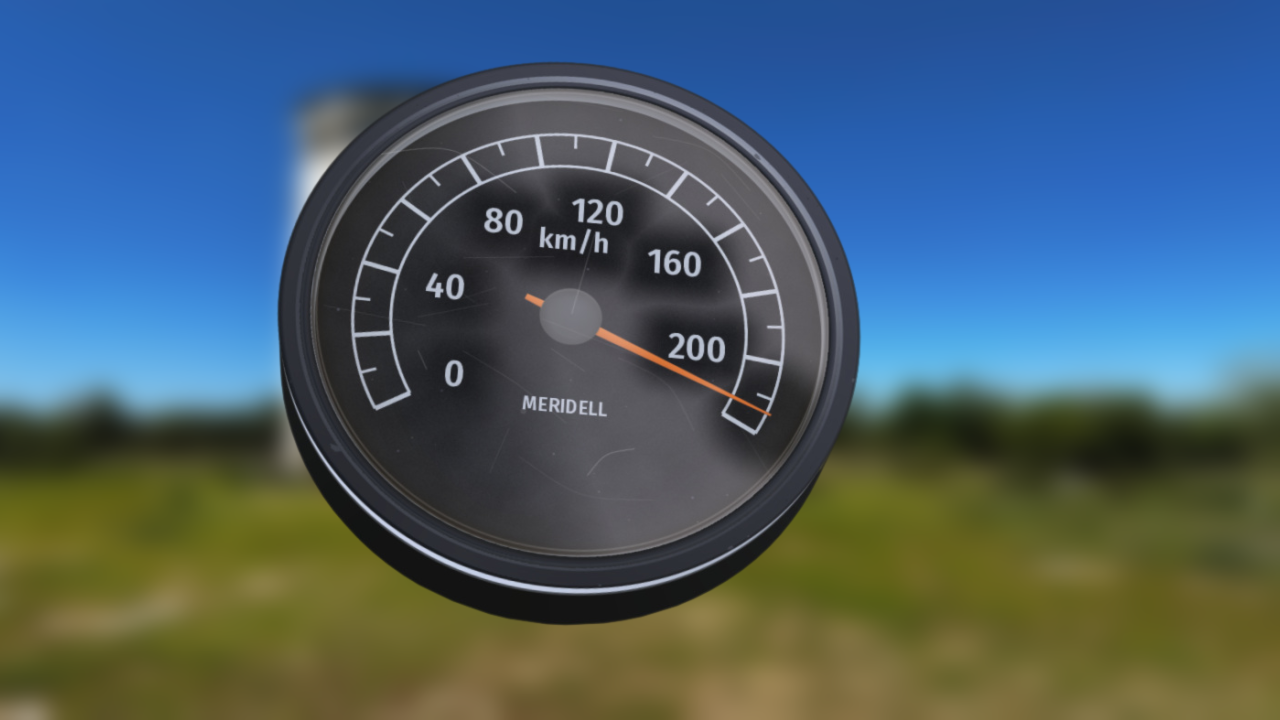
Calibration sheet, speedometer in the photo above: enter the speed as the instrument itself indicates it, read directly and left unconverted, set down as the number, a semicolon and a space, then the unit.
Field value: 215; km/h
